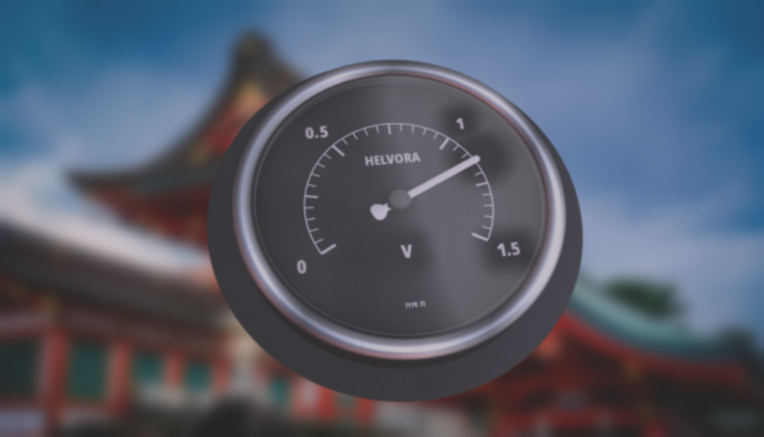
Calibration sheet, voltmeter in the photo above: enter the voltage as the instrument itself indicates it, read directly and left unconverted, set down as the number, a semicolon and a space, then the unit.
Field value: 1.15; V
